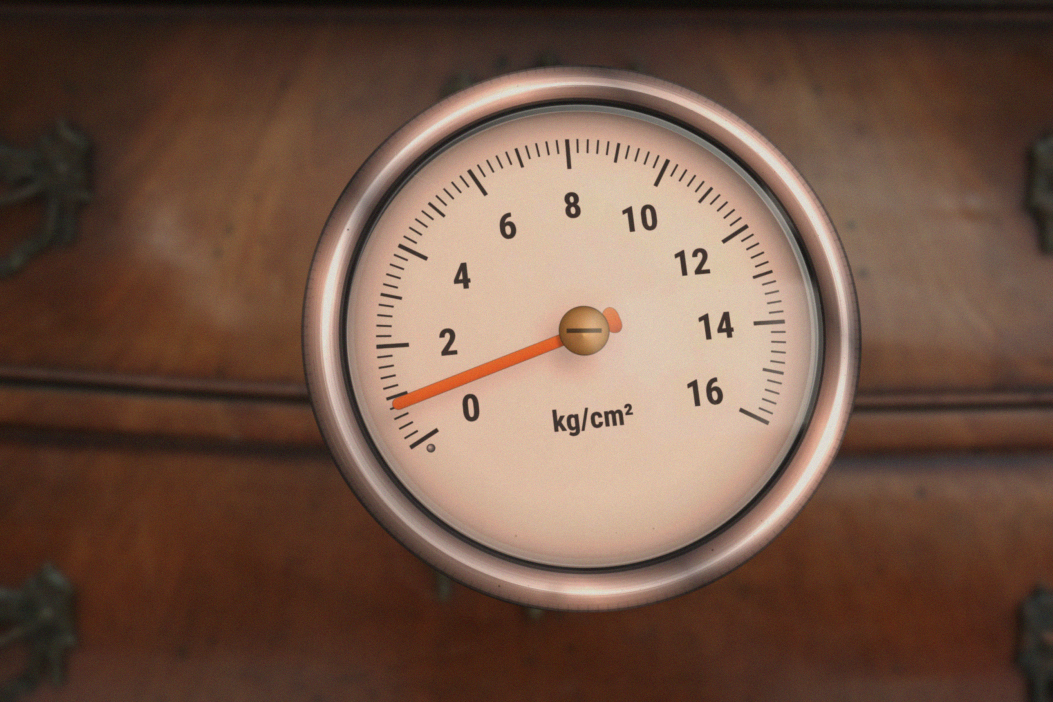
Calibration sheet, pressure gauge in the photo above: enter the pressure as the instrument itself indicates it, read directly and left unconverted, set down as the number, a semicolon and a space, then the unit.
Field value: 0.8; kg/cm²
